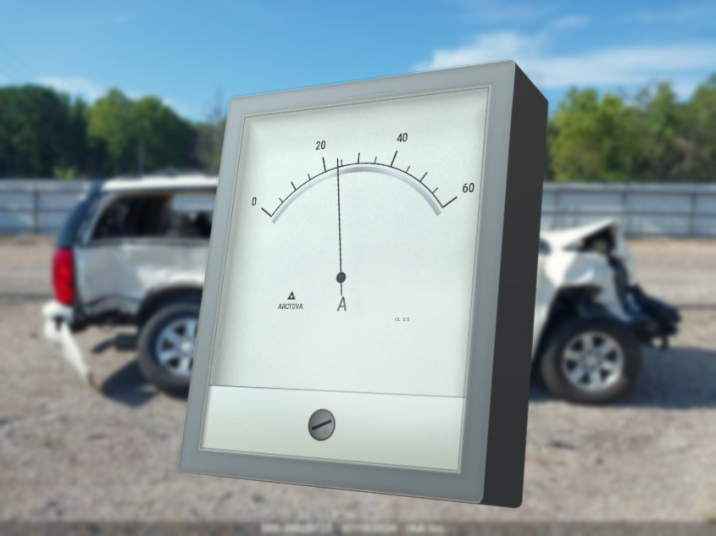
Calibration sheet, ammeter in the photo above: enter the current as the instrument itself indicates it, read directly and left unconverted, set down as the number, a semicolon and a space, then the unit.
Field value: 25; A
